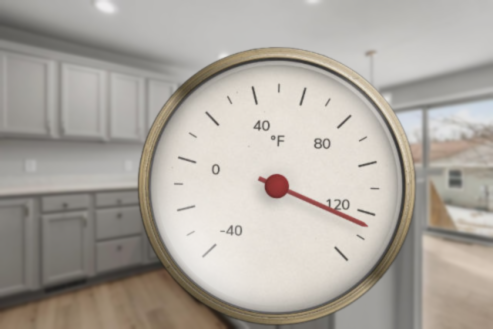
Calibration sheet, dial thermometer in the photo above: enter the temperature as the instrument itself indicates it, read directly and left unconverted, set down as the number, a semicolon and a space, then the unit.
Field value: 125; °F
